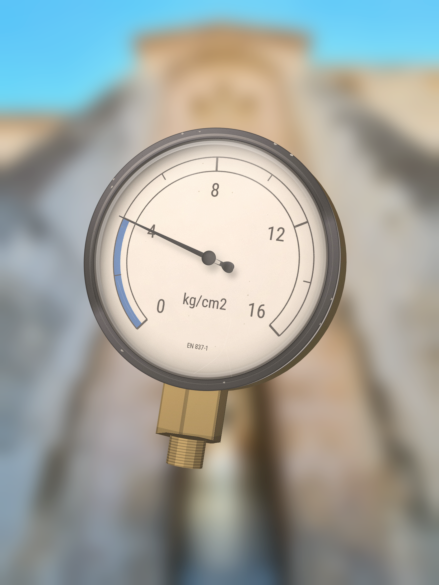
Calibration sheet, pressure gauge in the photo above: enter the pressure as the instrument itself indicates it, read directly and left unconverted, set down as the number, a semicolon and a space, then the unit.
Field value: 4; kg/cm²
